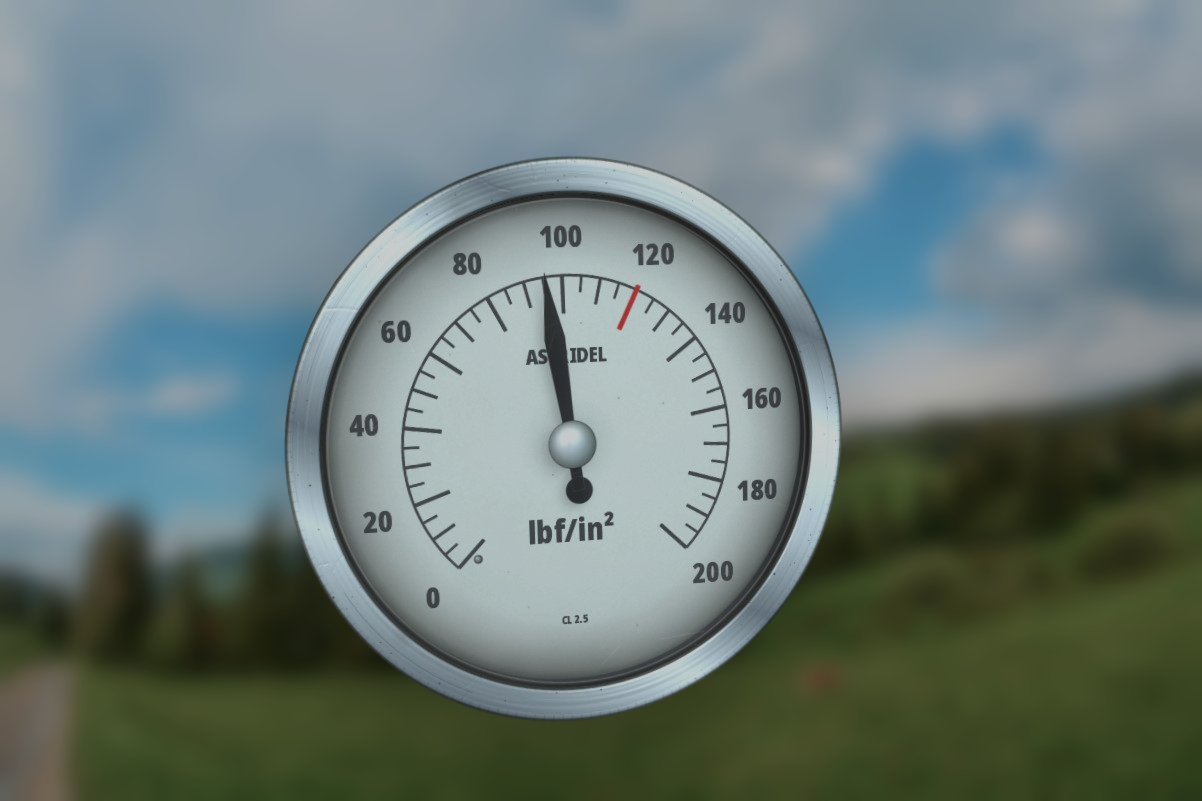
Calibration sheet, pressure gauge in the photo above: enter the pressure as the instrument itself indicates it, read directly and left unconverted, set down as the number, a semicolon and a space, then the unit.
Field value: 95; psi
